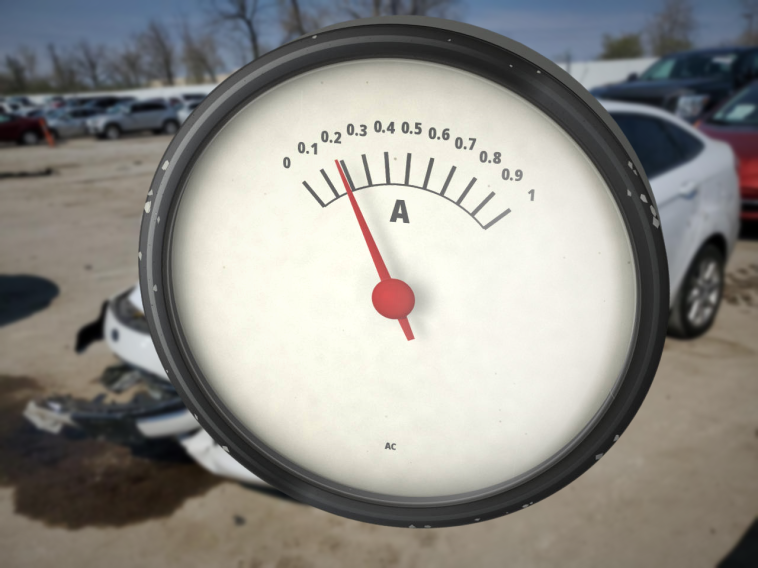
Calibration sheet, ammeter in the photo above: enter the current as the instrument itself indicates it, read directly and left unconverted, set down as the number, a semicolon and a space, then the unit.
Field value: 0.2; A
